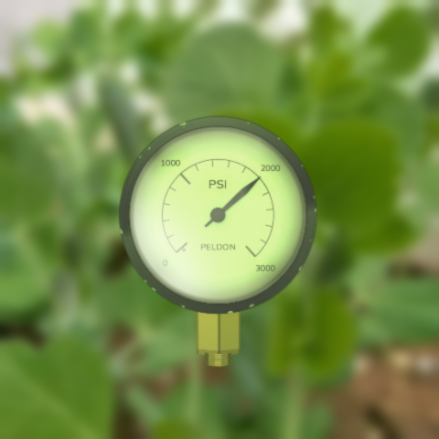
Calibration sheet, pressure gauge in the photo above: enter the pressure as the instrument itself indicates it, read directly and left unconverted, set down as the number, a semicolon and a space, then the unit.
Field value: 2000; psi
